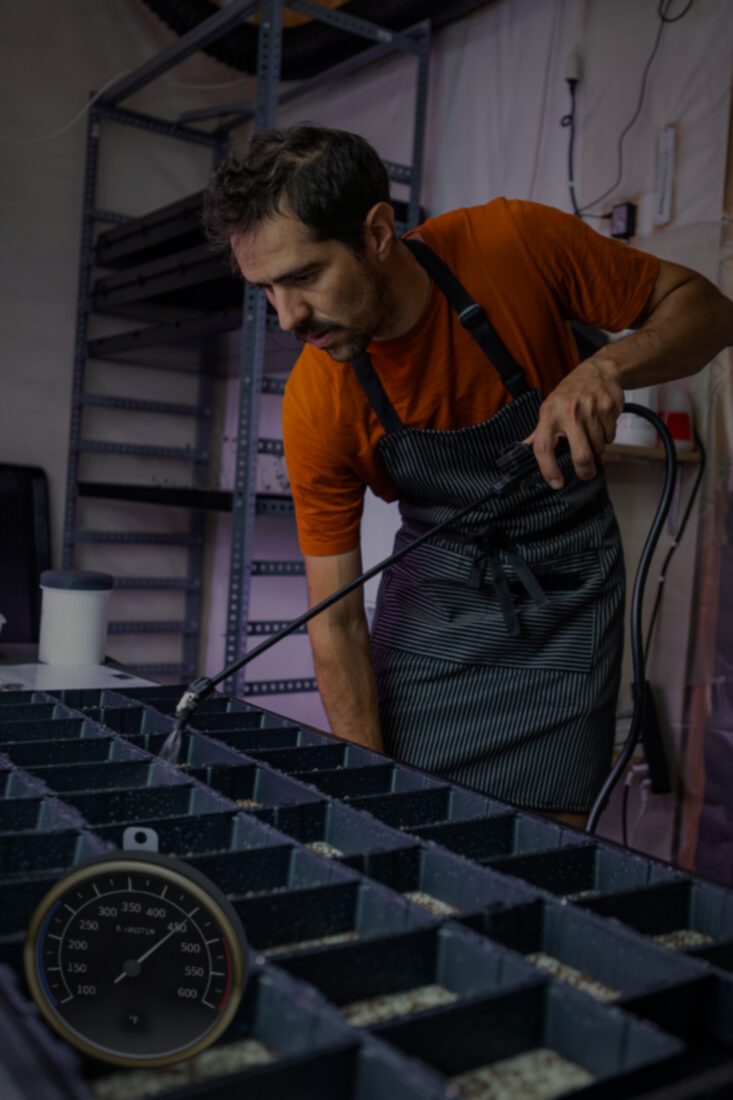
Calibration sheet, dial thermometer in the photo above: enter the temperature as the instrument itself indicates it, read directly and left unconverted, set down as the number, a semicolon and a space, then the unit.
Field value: 450; °F
